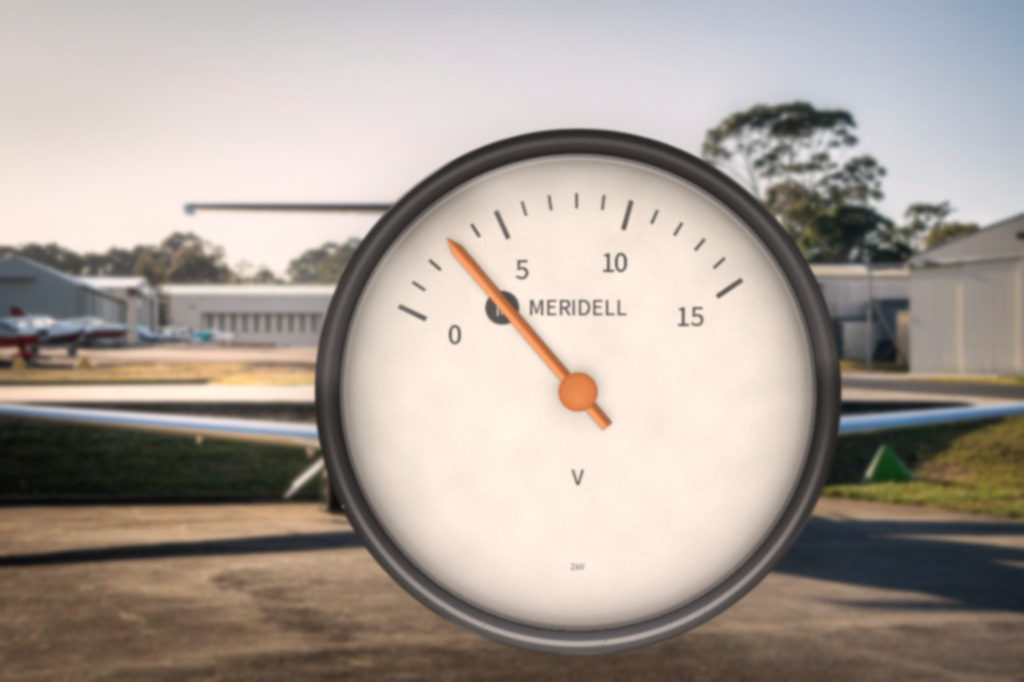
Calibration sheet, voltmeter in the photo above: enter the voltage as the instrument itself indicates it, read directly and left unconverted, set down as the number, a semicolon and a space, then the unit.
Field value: 3; V
